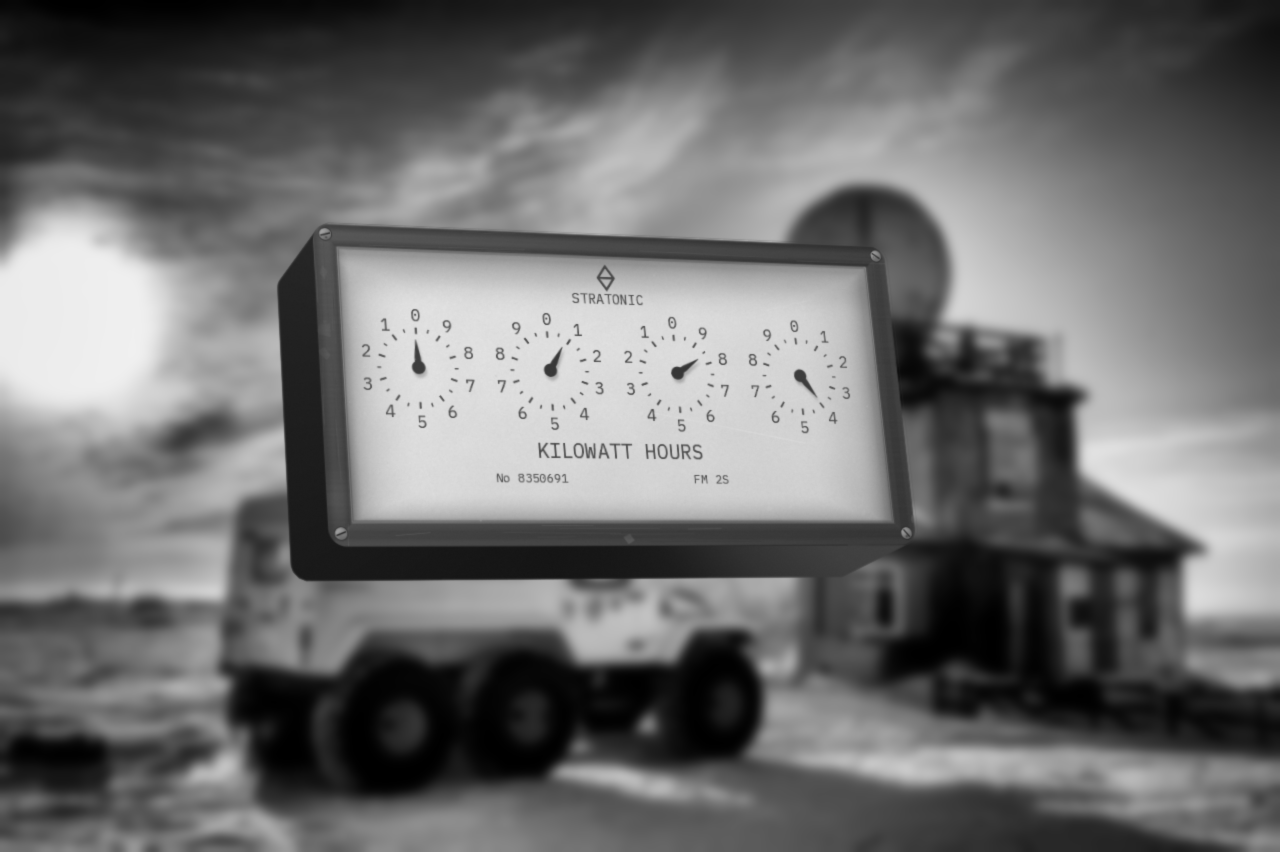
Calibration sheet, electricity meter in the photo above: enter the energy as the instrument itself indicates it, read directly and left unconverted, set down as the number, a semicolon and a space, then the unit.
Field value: 84; kWh
